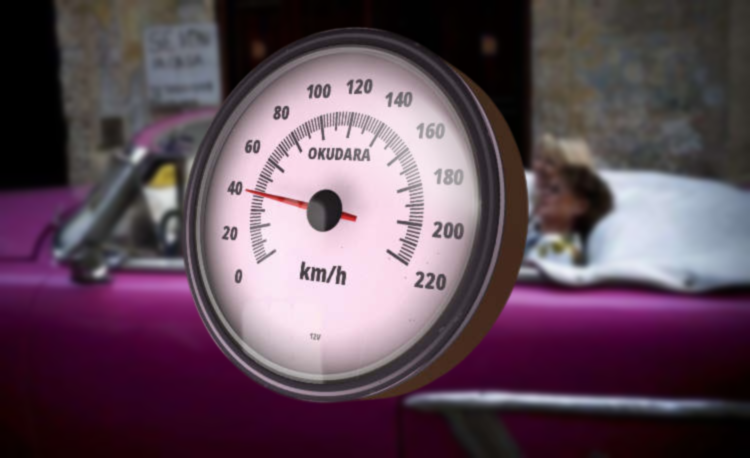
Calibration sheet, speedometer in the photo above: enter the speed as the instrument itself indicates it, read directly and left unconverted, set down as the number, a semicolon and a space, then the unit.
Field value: 40; km/h
